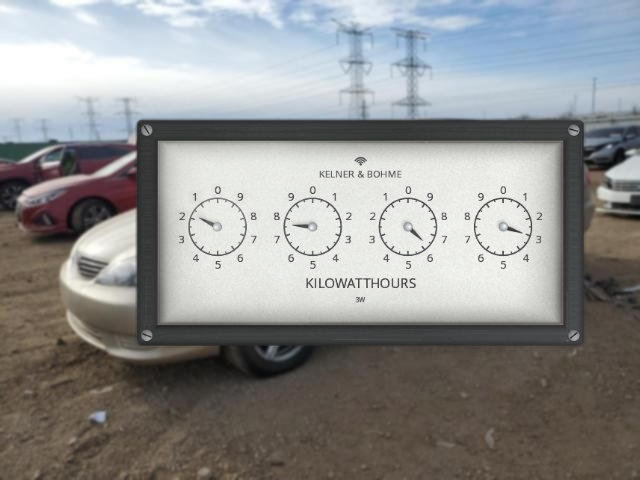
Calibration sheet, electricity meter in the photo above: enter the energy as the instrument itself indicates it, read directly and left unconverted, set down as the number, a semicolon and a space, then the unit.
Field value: 1763; kWh
